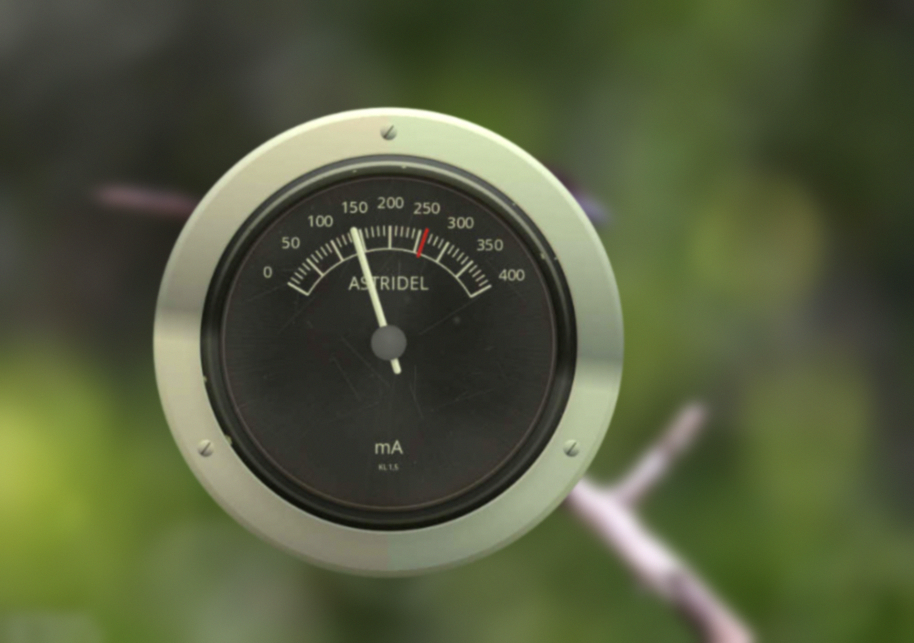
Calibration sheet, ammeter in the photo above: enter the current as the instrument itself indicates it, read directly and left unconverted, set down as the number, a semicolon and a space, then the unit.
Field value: 140; mA
